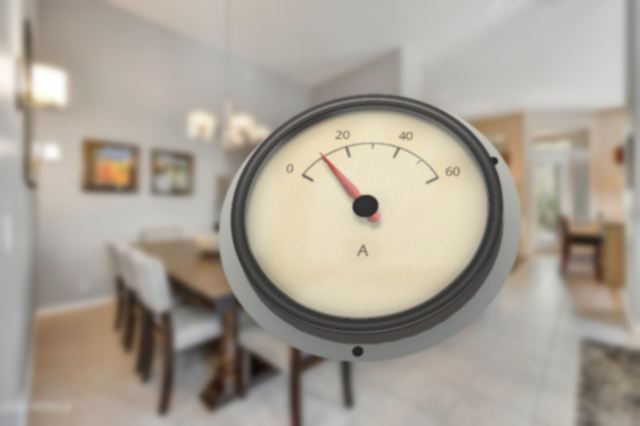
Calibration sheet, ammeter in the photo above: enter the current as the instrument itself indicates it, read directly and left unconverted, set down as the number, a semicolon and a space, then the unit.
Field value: 10; A
